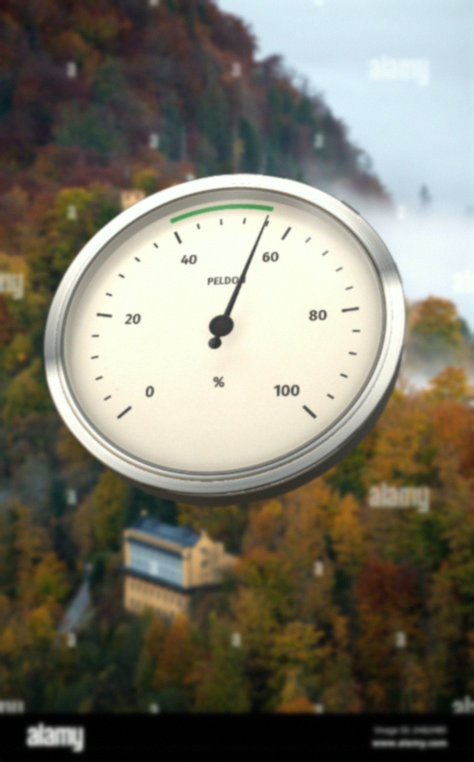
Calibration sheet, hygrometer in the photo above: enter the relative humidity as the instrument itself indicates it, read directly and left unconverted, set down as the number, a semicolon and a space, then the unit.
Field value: 56; %
